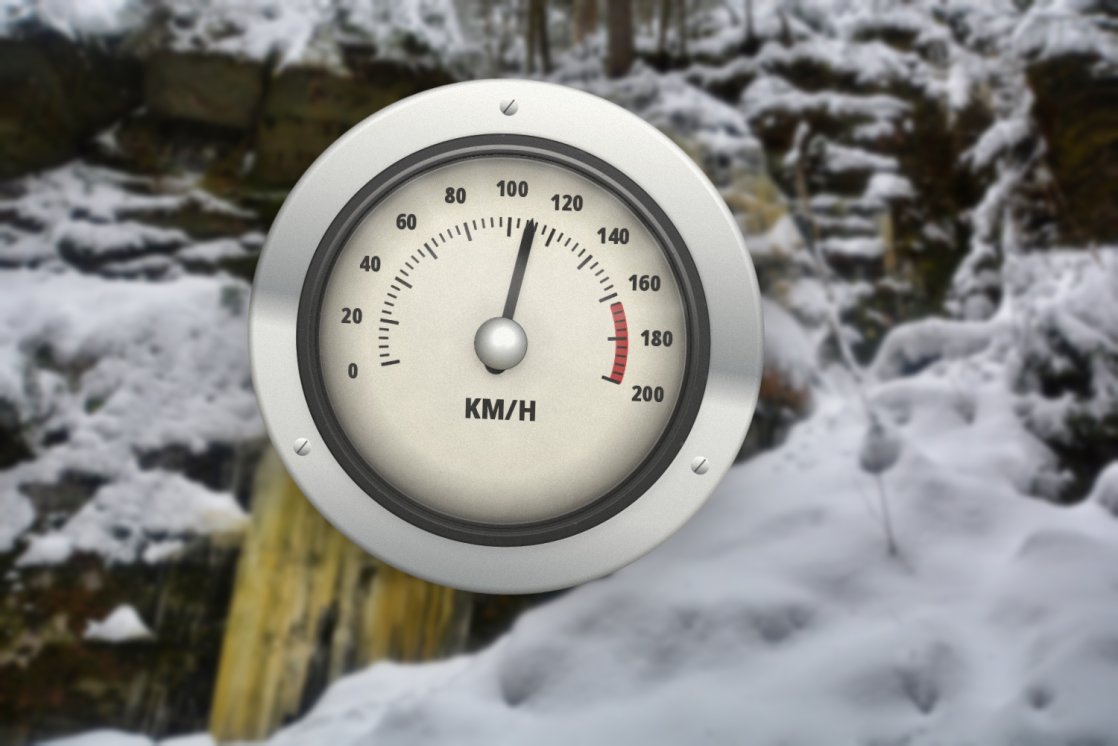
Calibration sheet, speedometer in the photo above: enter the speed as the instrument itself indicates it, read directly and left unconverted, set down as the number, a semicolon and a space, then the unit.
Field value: 110; km/h
